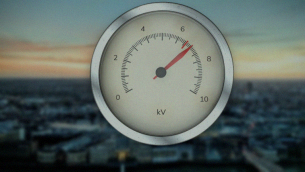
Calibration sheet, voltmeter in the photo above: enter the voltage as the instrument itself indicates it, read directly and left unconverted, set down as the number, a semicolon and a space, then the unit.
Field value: 7; kV
